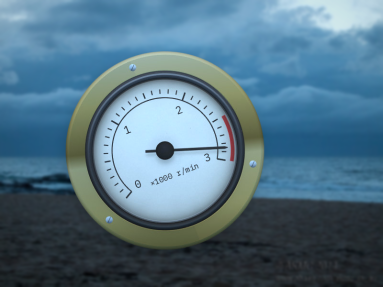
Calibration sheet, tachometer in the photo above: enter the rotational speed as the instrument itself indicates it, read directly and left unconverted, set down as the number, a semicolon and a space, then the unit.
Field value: 2850; rpm
